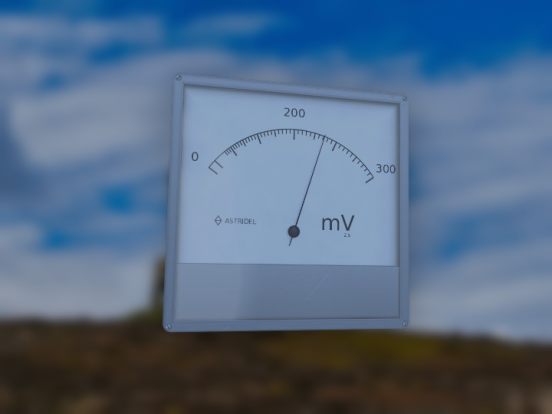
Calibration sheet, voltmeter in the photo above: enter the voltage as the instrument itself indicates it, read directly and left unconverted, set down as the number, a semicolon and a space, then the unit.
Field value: 235; mV
